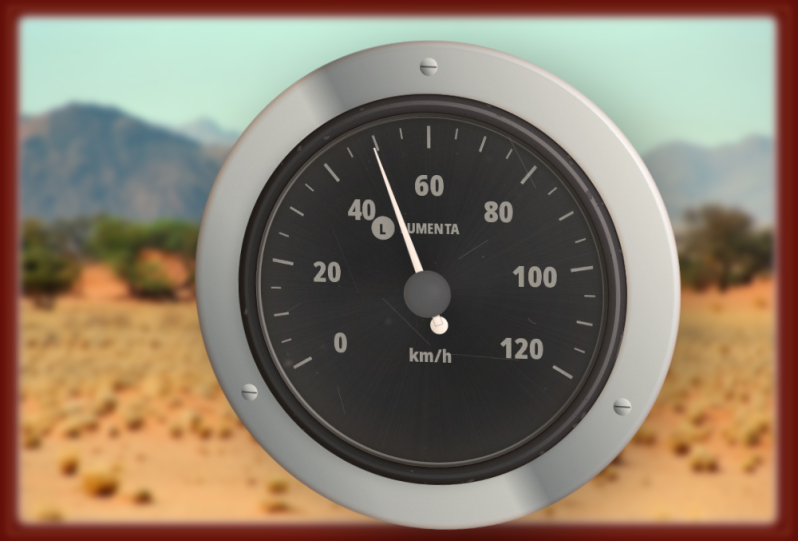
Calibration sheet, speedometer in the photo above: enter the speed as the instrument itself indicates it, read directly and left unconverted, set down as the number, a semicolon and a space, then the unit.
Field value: 50; km/h
